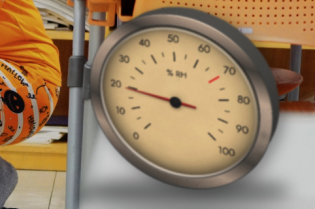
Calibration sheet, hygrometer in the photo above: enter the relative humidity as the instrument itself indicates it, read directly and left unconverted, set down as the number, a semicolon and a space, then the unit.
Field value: 20; %
